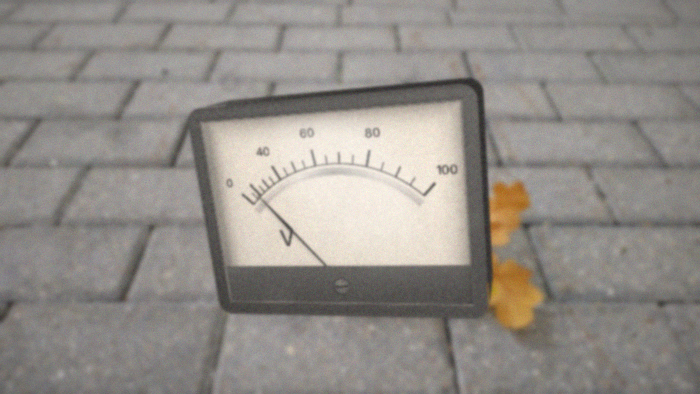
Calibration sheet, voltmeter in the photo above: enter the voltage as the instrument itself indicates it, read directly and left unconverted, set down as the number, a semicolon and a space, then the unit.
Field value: 20; V
